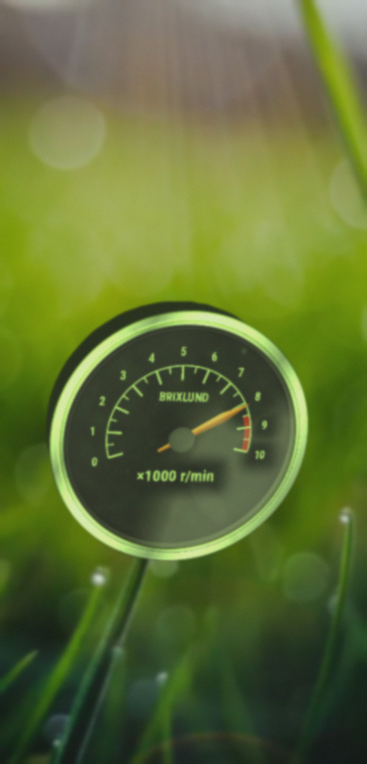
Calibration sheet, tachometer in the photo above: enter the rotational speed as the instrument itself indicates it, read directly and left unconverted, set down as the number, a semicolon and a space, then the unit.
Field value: 8000; rpm
